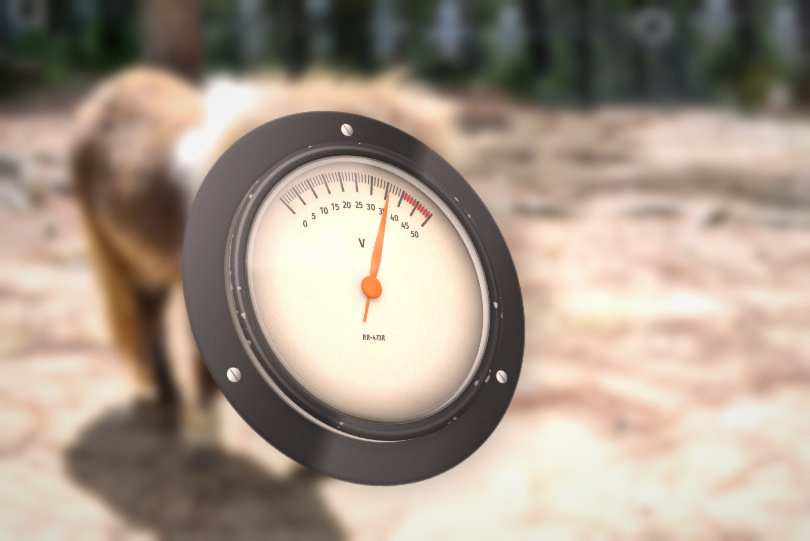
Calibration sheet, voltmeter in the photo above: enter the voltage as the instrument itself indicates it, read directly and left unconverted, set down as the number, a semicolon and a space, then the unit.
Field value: 35; V
